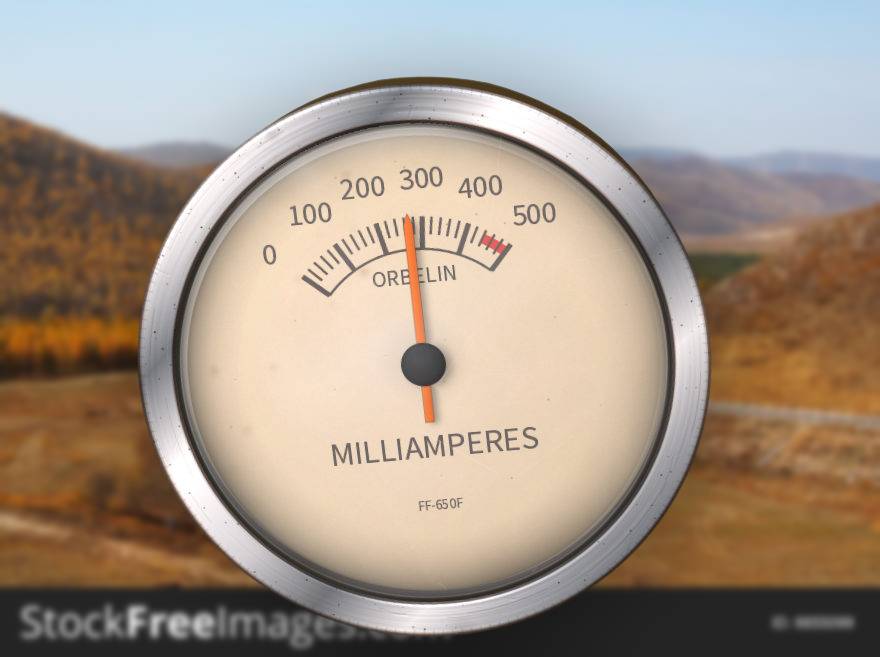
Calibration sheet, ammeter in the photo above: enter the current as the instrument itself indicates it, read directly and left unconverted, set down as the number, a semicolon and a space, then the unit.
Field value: 270; mA
